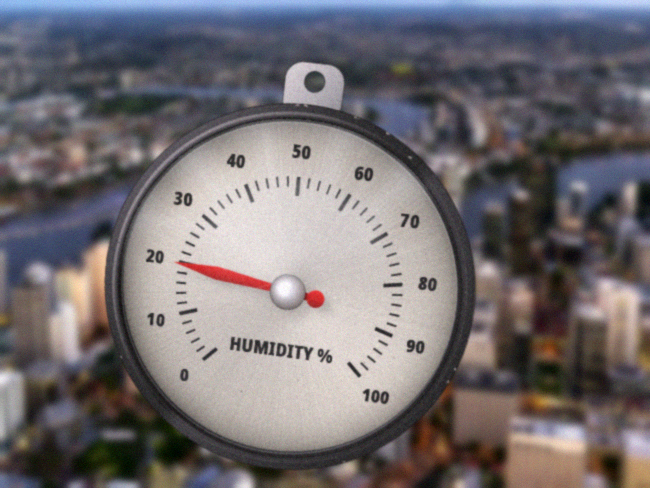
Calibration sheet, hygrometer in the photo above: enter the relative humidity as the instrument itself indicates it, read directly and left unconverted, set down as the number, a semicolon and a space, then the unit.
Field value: 20; %
